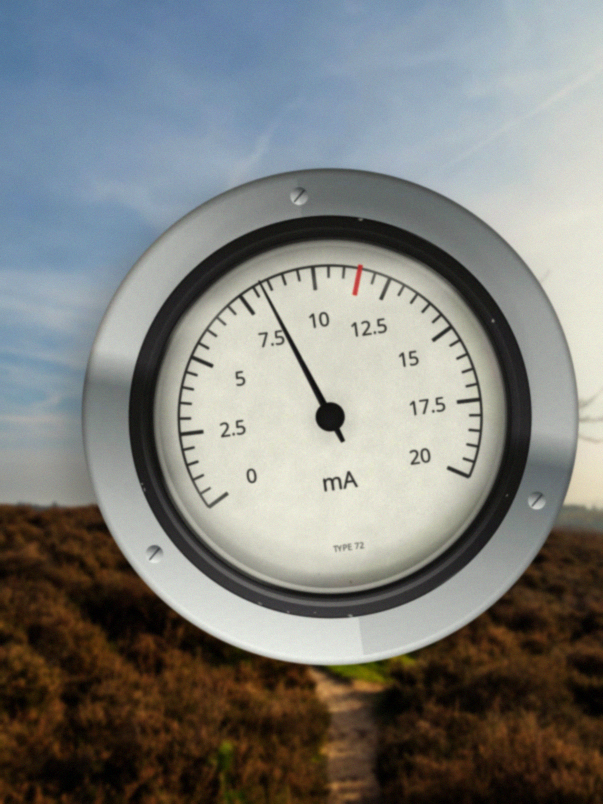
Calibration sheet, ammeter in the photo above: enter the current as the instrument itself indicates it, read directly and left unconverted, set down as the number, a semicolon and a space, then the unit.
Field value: 8.25; mA
